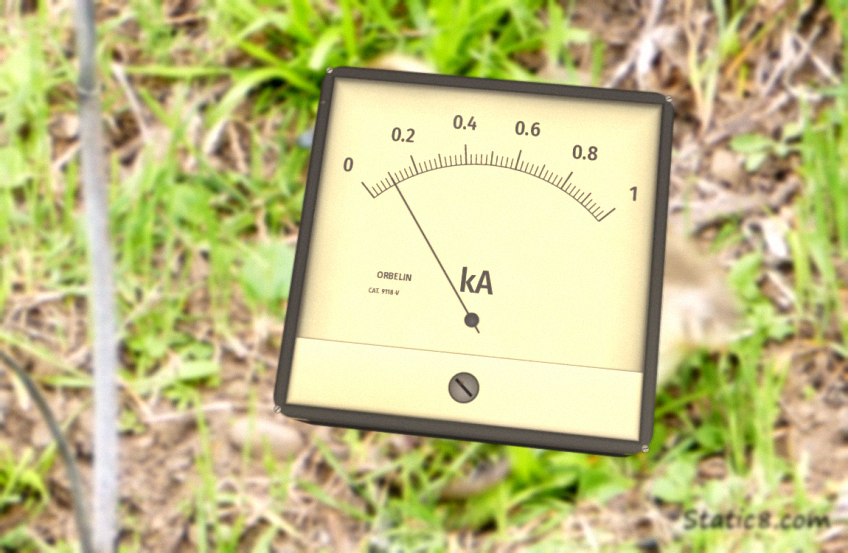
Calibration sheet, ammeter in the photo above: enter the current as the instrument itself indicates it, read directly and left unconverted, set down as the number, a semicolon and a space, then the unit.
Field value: 0.1; kA
